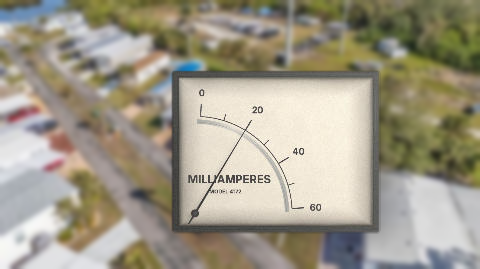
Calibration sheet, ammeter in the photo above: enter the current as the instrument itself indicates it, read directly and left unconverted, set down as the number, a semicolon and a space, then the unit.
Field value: 20; mA
